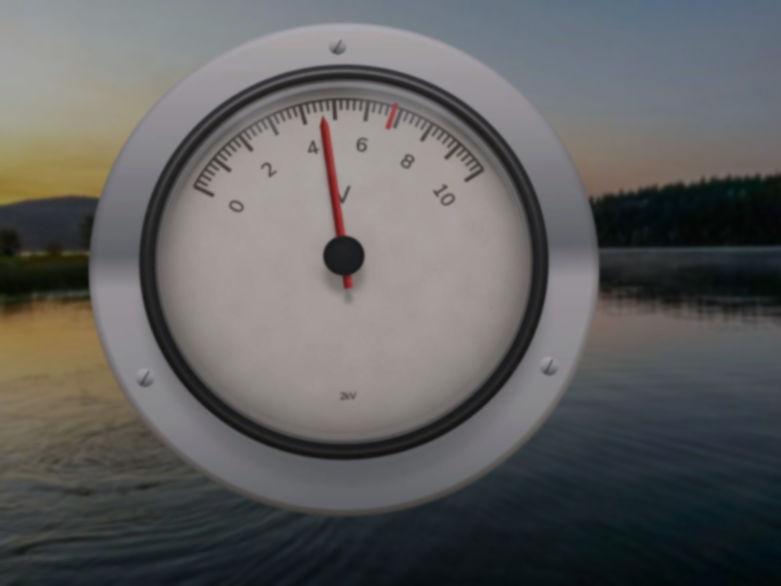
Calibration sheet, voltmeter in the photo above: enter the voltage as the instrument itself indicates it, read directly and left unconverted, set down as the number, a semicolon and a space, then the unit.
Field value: 4.6; V
